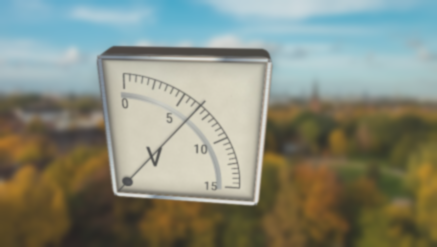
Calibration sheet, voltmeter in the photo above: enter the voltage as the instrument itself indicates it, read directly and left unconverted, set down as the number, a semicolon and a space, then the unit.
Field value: 6.5; V
